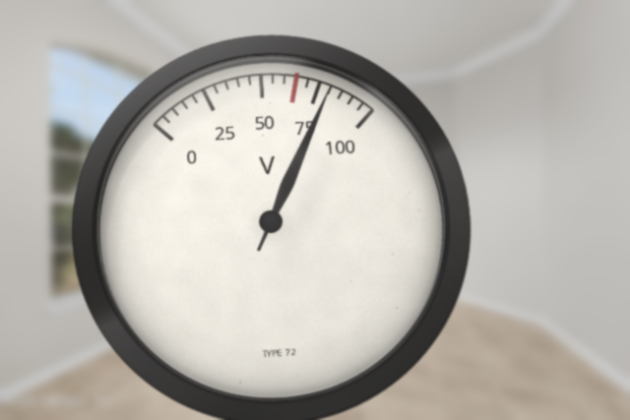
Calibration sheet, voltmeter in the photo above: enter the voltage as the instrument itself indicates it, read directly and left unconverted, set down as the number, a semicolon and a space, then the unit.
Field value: 80; V
